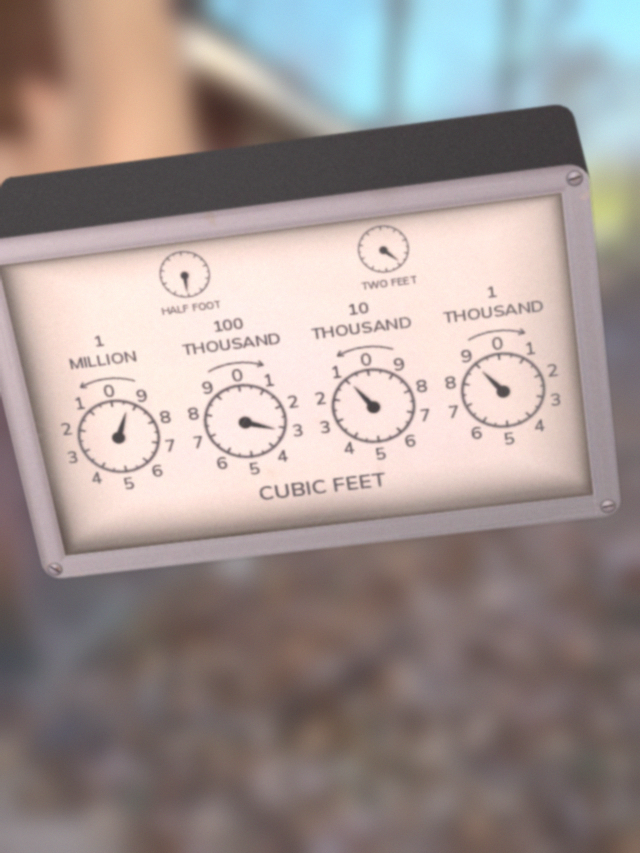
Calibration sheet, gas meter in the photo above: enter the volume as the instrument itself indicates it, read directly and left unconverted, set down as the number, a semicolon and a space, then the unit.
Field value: 930900; ft³
